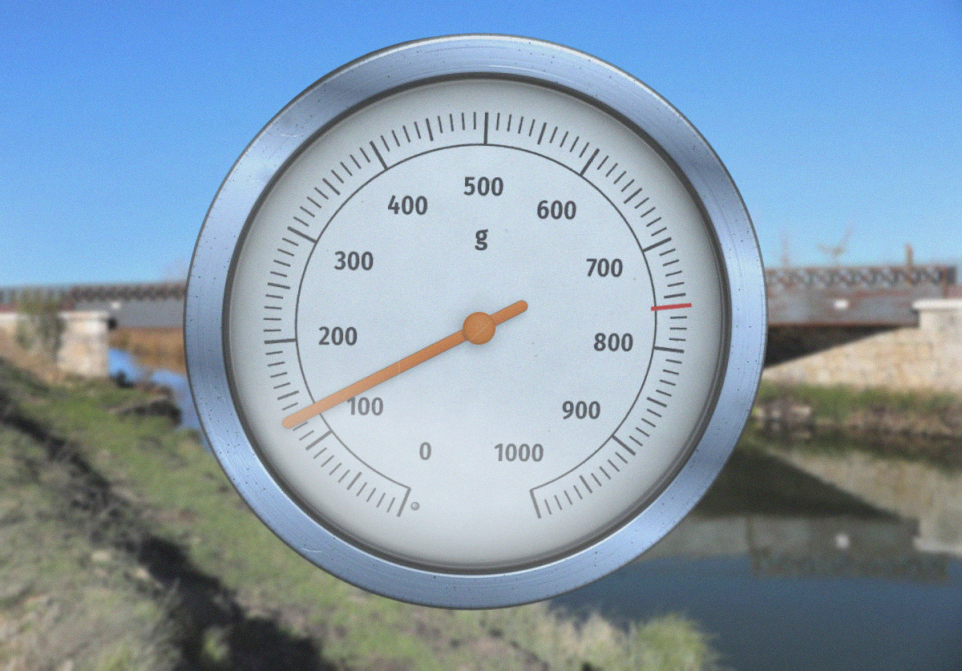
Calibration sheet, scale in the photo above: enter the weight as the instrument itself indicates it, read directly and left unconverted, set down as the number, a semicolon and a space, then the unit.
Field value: 130; g
